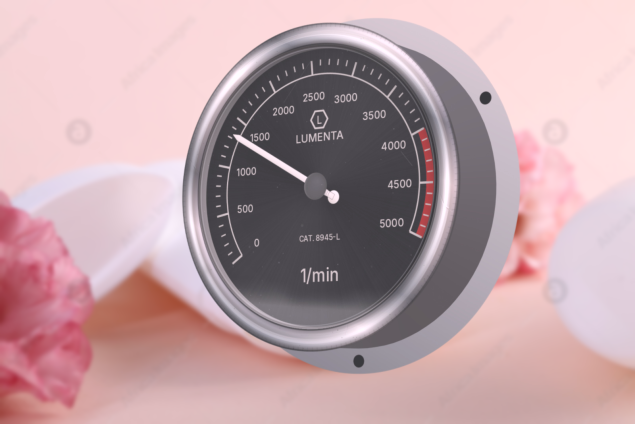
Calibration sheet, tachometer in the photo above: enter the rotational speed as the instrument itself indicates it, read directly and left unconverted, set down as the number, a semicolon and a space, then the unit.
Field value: 1350; rpm
